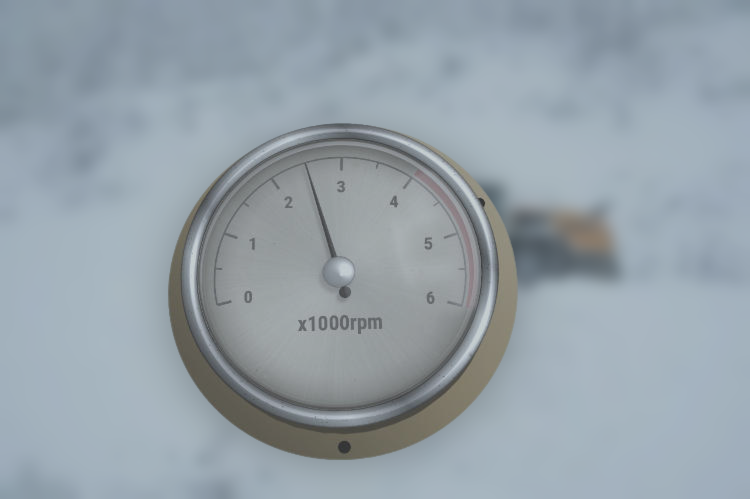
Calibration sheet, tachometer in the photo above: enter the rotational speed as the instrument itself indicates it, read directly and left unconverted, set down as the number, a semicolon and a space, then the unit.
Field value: 2500; rpm
